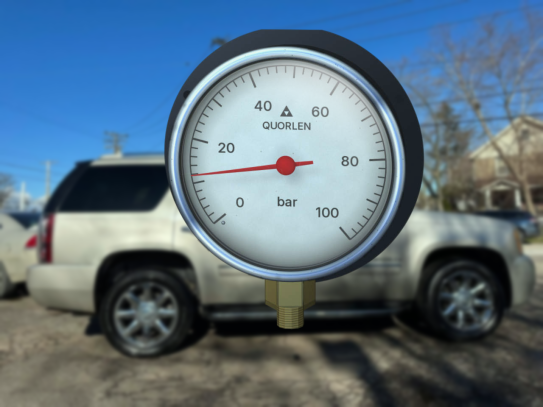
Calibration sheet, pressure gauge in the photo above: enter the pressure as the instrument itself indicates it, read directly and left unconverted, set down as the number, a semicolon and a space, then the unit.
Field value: 12; bar
